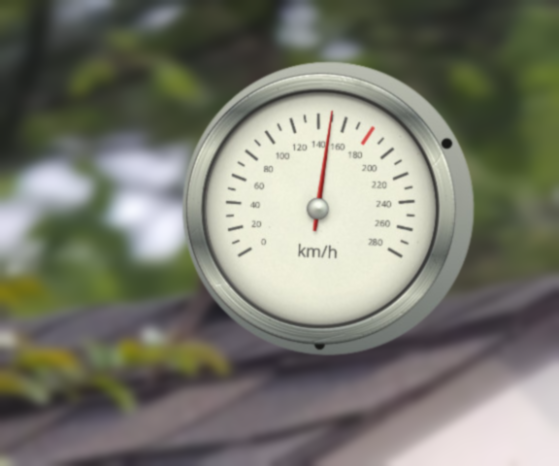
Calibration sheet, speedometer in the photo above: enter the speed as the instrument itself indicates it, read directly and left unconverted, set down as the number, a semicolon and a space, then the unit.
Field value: 150; km/h
